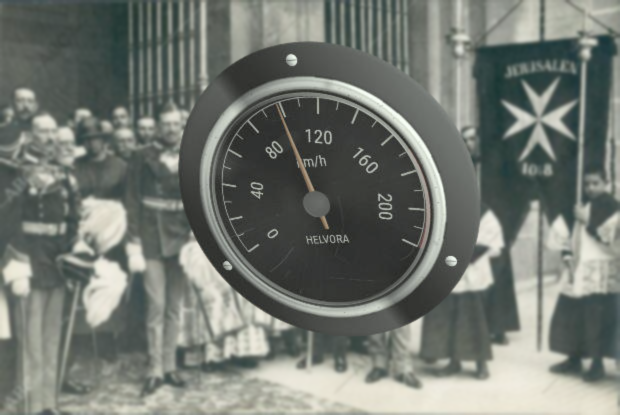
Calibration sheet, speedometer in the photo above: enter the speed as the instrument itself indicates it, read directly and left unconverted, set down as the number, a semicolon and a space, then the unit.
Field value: 100; km/h
